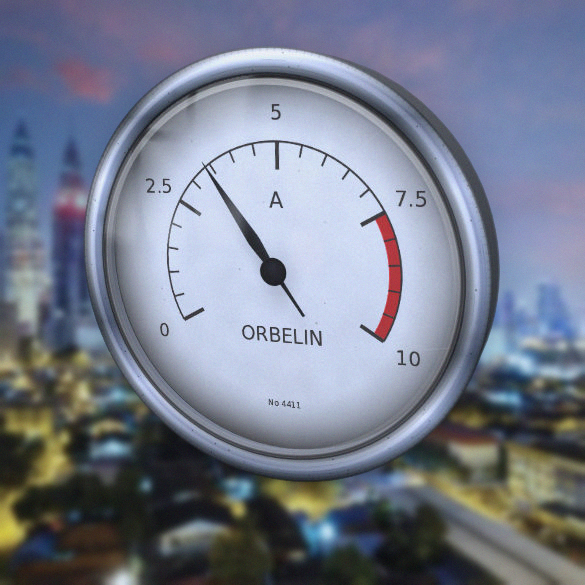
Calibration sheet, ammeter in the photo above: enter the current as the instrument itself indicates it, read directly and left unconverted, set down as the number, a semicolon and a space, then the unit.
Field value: 3.5; A
